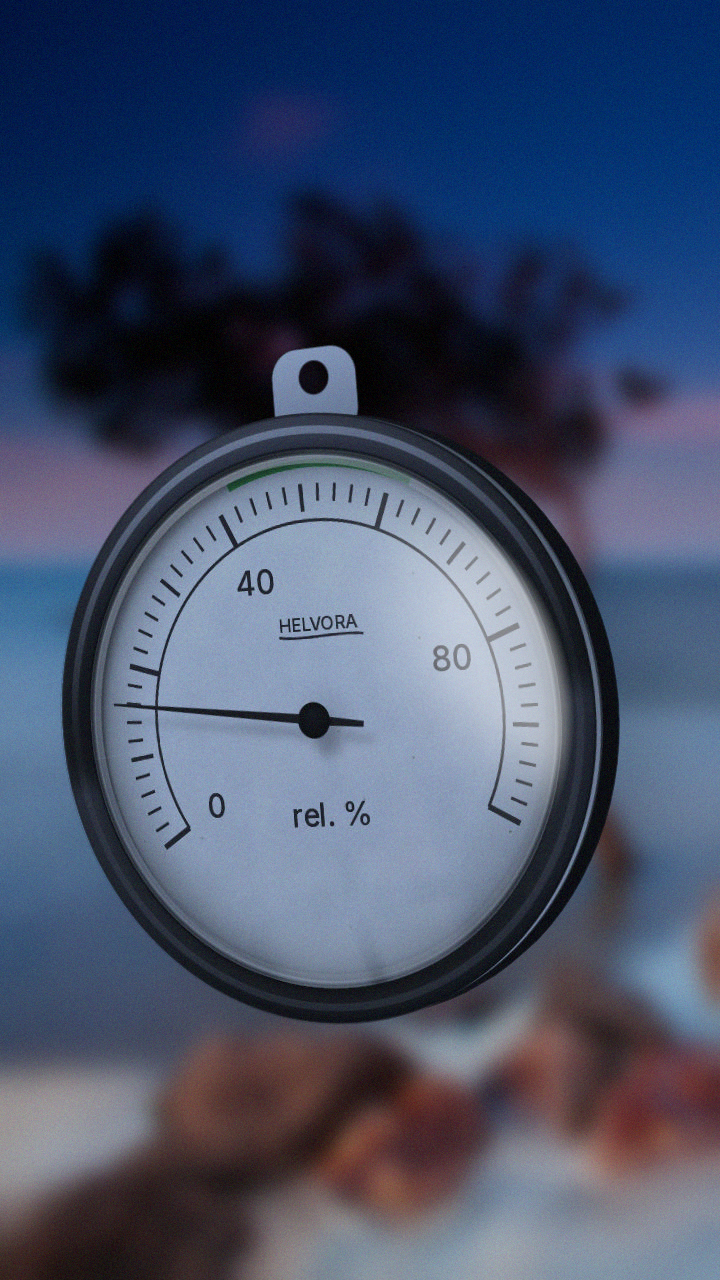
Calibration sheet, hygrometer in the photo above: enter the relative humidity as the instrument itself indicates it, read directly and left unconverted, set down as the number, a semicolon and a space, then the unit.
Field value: 16; %
